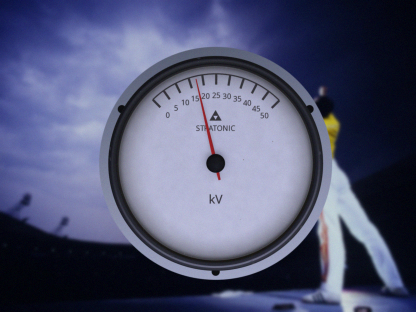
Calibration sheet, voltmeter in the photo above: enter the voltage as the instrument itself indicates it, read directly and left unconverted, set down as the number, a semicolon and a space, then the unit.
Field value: 17.5; kV
